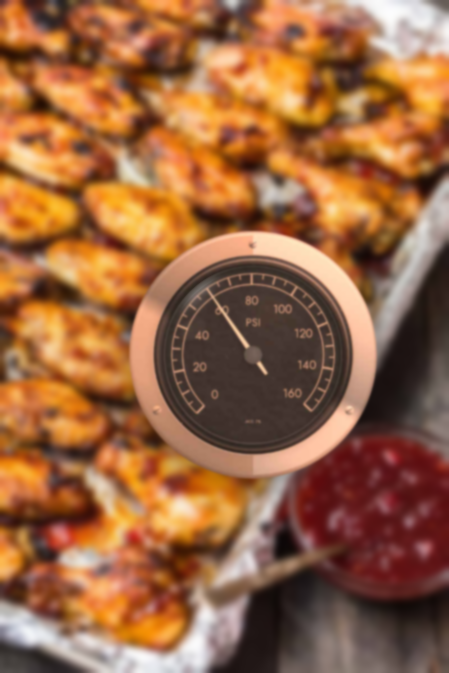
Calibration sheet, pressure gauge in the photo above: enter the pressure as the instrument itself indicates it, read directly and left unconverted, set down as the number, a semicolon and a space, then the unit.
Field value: 60; psi
